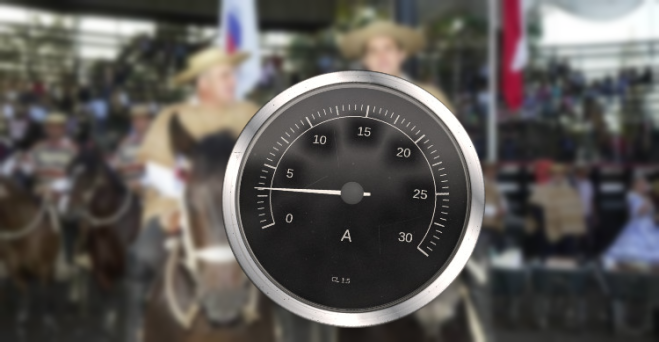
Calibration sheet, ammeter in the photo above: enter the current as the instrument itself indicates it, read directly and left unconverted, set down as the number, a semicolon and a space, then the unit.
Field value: 3; A
